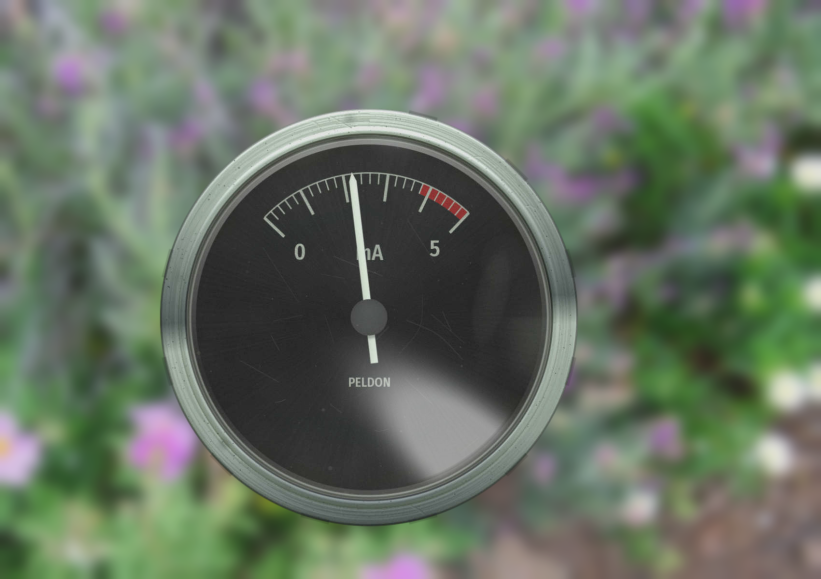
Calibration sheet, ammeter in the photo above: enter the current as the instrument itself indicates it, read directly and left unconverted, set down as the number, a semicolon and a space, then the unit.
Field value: 2.2; mA
